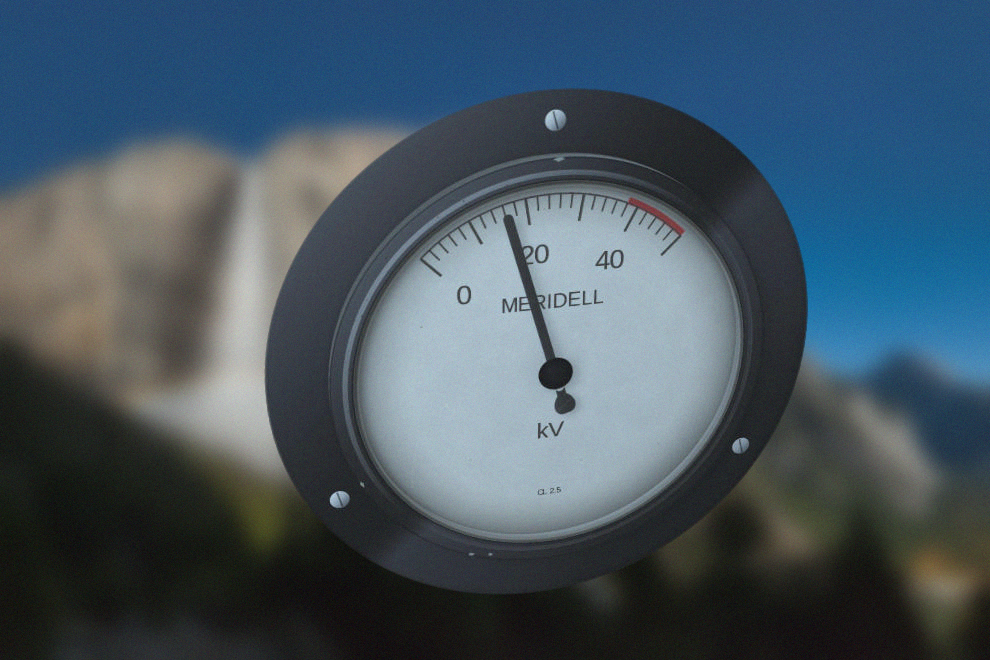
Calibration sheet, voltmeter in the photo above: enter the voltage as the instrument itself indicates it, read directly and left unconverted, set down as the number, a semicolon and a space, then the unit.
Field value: 16; kV
